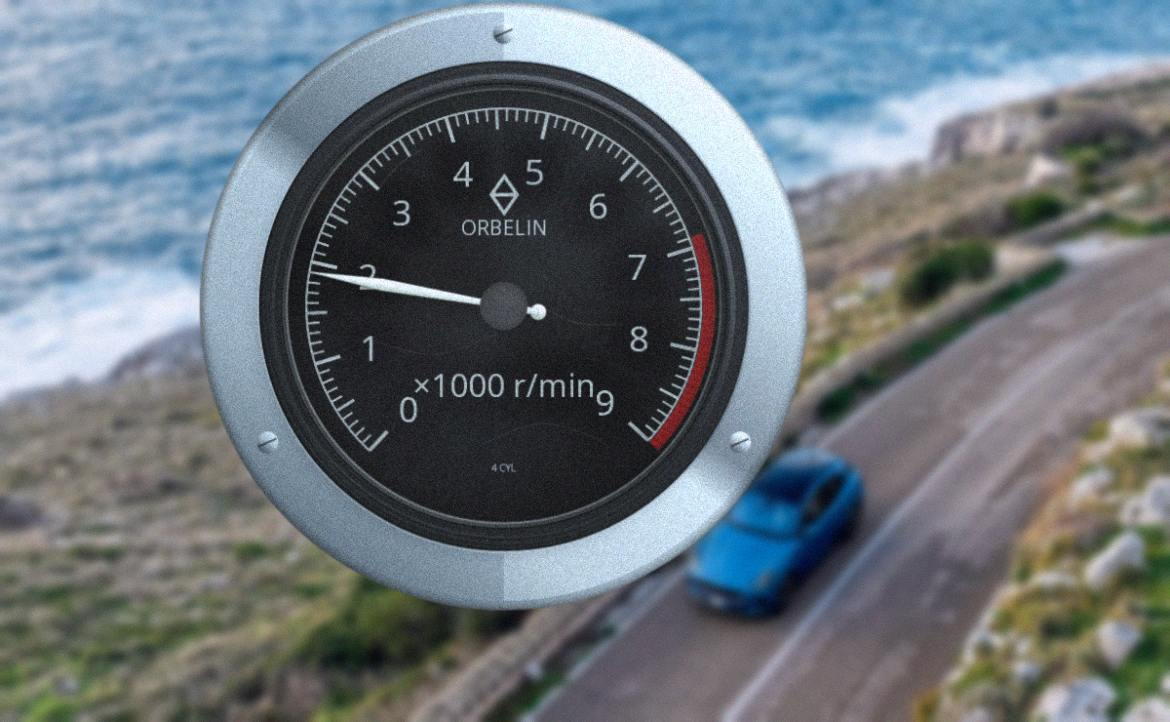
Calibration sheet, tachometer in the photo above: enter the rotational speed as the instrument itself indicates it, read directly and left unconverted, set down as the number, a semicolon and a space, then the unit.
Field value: 1900; rpm
